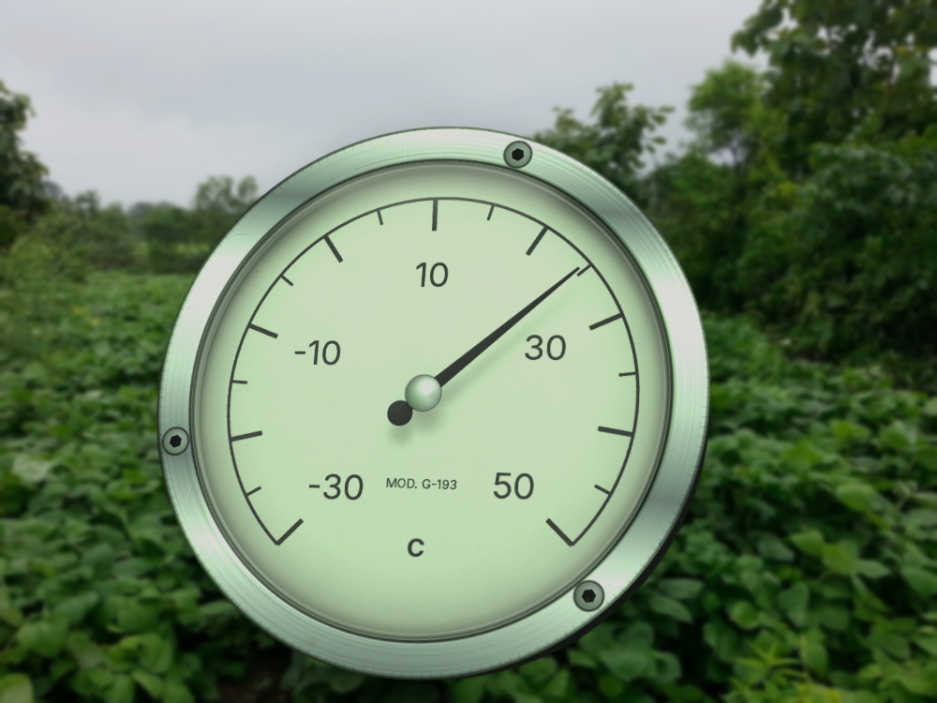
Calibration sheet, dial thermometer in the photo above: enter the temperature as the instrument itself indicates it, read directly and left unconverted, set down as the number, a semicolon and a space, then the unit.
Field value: 25; °C
